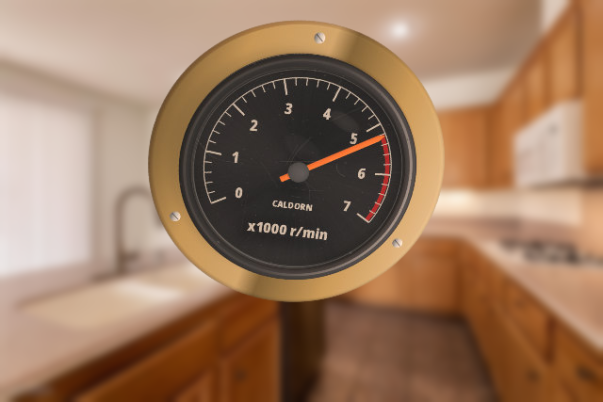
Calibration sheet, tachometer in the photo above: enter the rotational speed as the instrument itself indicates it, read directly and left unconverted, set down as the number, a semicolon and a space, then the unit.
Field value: 5200; rpm
